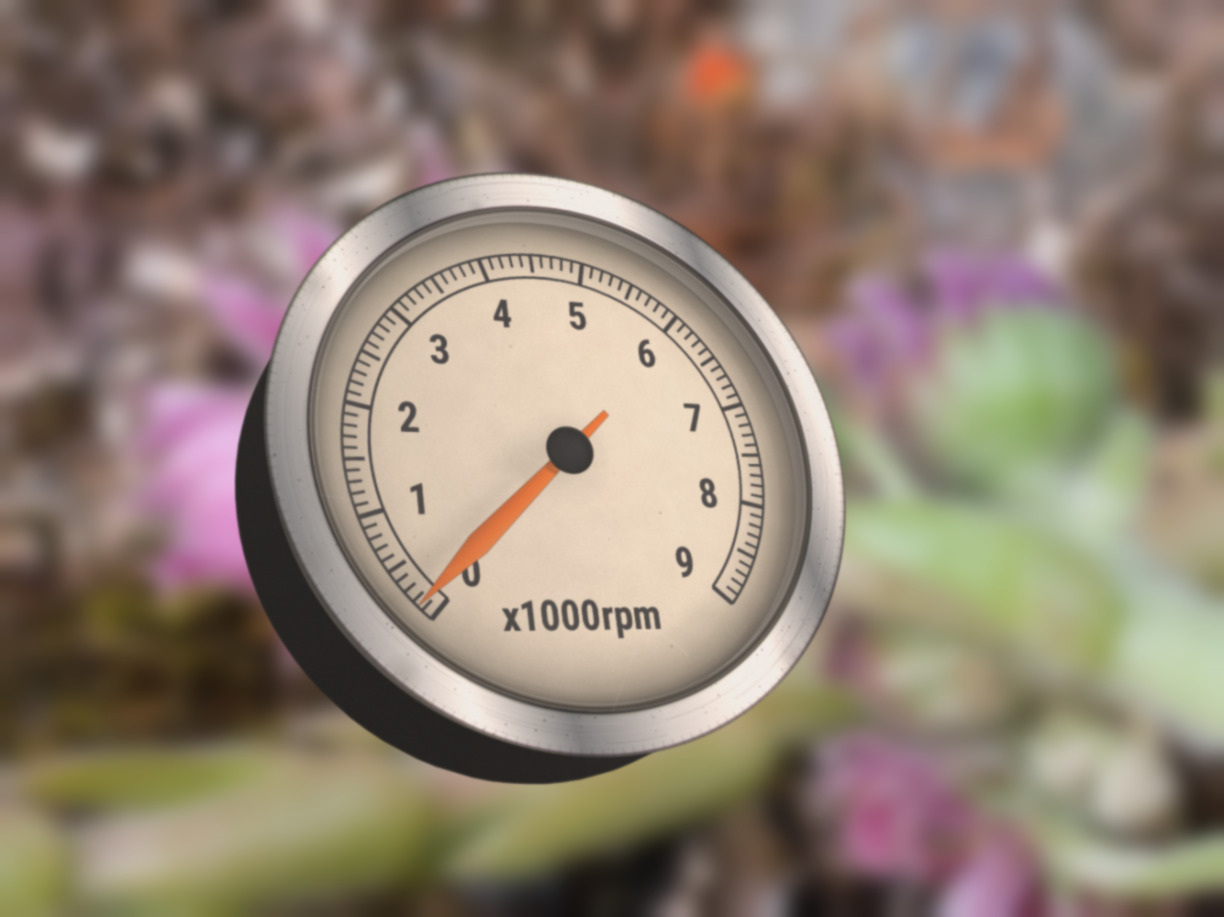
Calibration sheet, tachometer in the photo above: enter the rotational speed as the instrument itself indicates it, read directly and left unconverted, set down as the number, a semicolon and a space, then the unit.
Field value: 150; rpm
